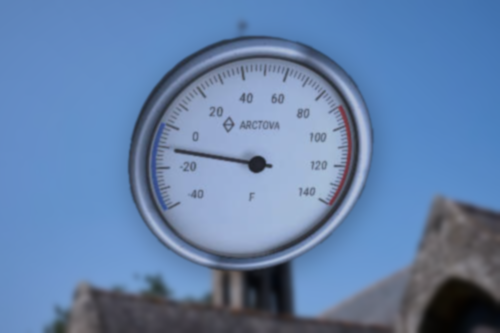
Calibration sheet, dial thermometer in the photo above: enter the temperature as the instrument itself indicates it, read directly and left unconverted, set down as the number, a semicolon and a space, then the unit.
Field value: -10; °F
